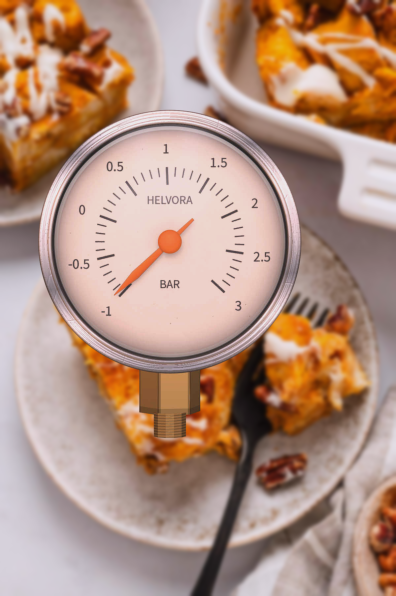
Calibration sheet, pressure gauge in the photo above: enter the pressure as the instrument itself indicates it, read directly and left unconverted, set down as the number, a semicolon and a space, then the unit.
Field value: -0.95; bar
